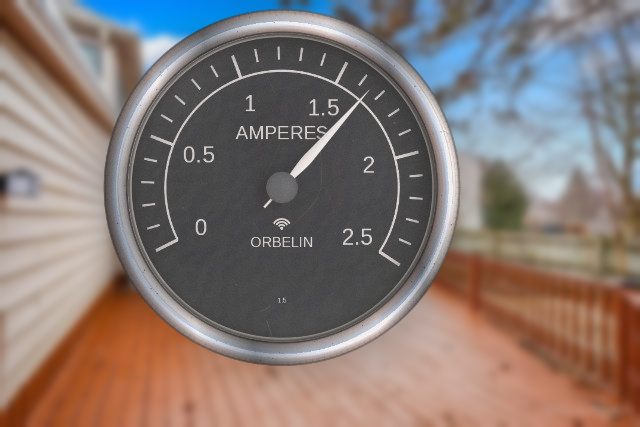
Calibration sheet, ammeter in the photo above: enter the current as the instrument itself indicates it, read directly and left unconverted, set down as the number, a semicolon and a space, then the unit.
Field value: 1.65; A
